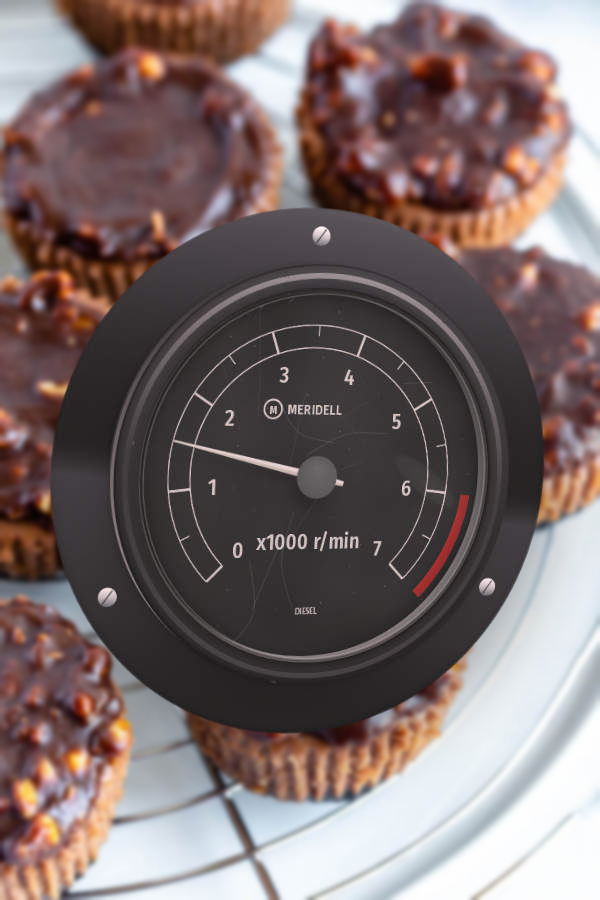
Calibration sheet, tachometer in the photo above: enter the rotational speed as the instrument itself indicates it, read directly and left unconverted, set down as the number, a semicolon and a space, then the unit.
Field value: 1500; rpm
